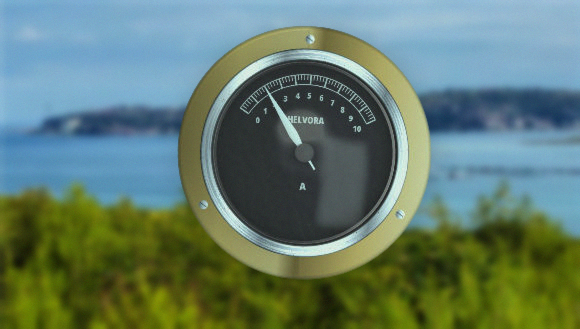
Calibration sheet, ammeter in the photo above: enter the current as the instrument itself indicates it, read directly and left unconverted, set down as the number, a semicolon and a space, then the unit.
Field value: 2; A
